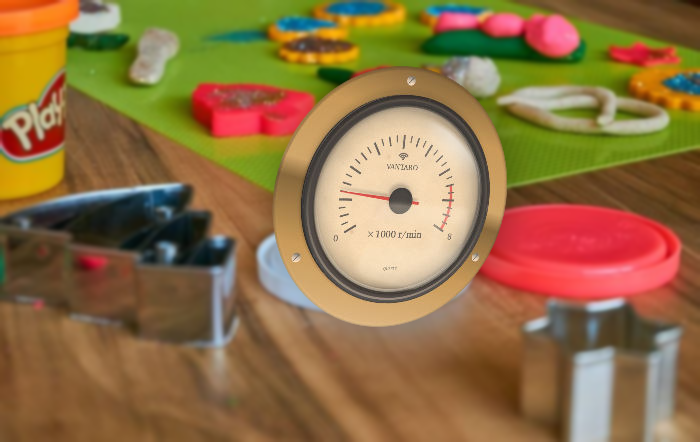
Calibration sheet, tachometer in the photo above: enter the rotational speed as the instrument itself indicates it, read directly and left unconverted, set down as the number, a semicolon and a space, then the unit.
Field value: 1250; rpm
